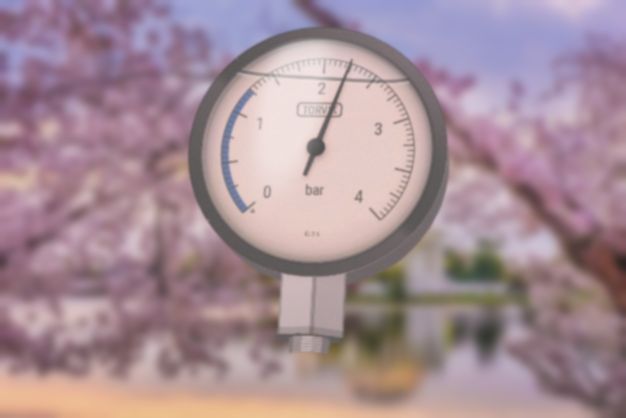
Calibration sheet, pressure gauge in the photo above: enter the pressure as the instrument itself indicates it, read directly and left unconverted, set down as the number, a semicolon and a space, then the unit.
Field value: 2.25; bar
